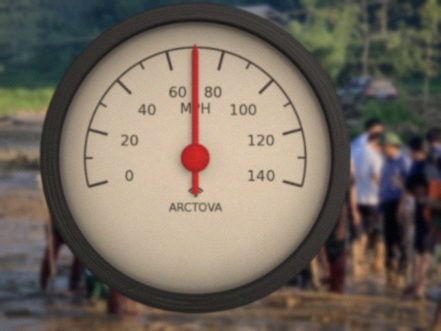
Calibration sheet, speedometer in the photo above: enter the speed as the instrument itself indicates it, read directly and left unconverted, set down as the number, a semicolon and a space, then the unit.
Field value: 70; mph
